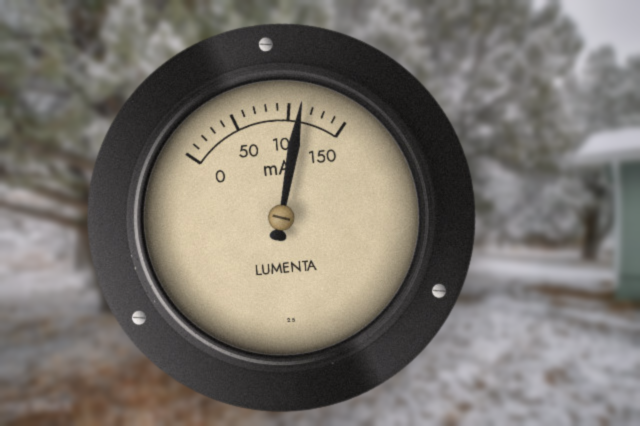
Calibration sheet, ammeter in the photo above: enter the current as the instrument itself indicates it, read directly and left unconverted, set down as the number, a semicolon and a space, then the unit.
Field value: 110; mA
